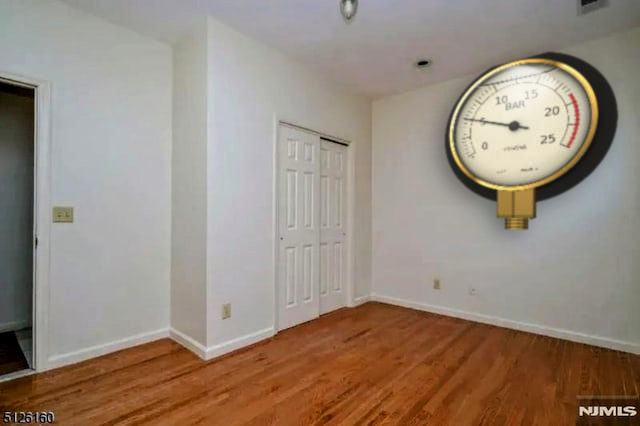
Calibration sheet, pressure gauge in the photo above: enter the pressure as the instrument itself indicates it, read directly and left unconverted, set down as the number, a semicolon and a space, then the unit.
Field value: 5; bar
